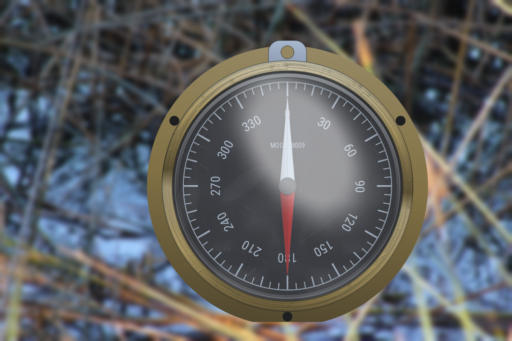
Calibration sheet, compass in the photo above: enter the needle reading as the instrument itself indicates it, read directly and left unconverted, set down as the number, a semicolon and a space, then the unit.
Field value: 180; °
